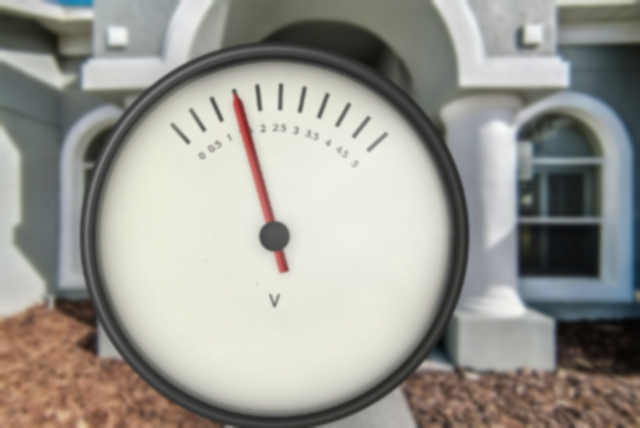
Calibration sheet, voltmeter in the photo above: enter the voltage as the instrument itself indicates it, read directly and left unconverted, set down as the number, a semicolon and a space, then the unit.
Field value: 1.5; V
